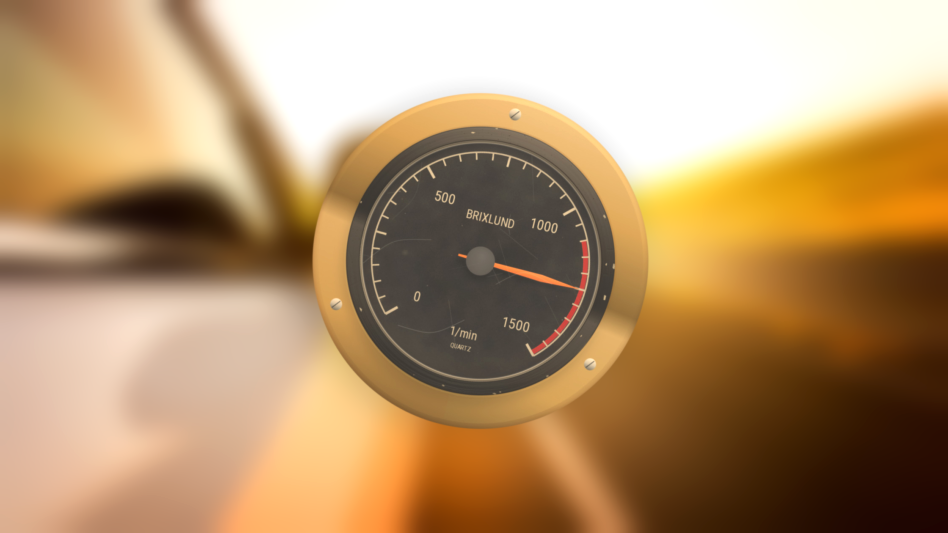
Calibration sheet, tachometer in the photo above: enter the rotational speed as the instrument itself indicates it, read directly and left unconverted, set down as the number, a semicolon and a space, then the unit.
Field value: 1250; rpm
